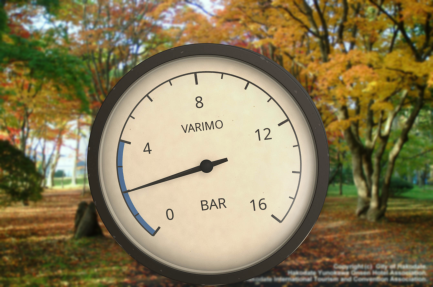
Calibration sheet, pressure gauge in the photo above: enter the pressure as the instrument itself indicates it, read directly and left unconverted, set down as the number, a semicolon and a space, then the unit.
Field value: 2; bar
